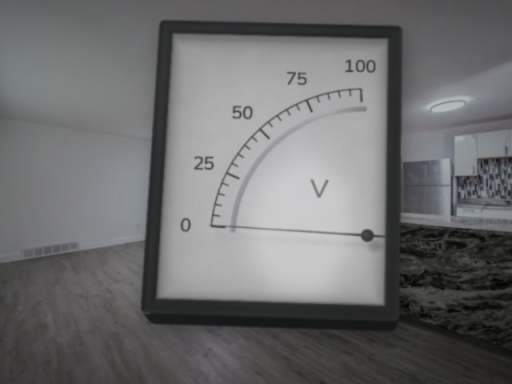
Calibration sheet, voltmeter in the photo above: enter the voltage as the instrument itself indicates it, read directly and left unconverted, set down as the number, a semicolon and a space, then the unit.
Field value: 0; V
